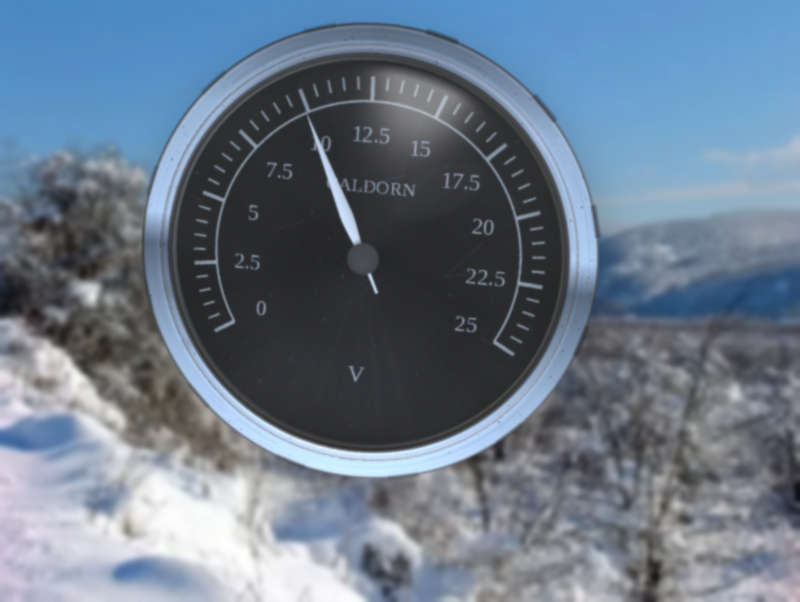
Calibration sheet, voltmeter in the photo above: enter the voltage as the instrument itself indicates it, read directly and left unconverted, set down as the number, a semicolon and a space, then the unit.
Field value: 10; V
